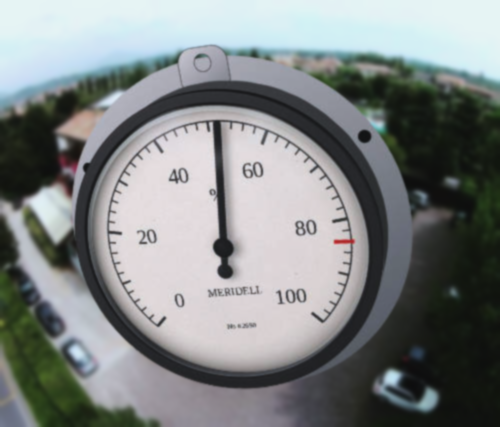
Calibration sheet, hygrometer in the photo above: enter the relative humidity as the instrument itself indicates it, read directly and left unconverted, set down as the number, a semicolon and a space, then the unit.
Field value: 52; %
